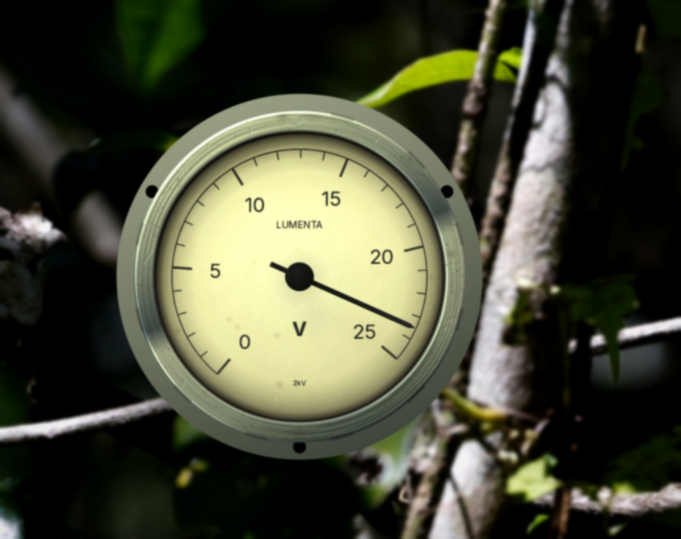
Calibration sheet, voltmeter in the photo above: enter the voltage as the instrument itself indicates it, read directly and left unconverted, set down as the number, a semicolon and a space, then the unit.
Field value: 23.5; V
